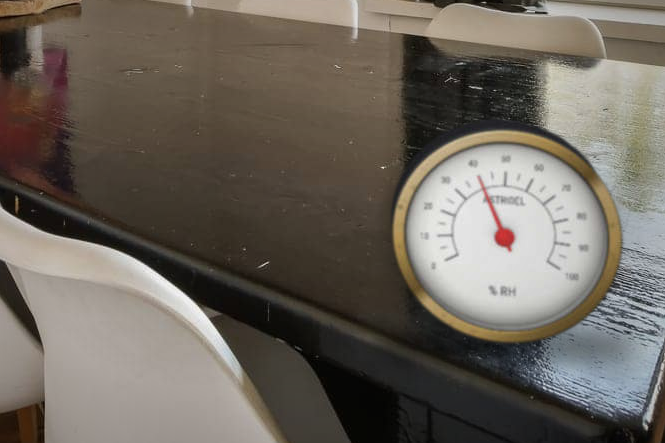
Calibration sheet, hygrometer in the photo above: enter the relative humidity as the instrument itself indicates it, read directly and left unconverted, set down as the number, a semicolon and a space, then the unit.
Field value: 40; %
